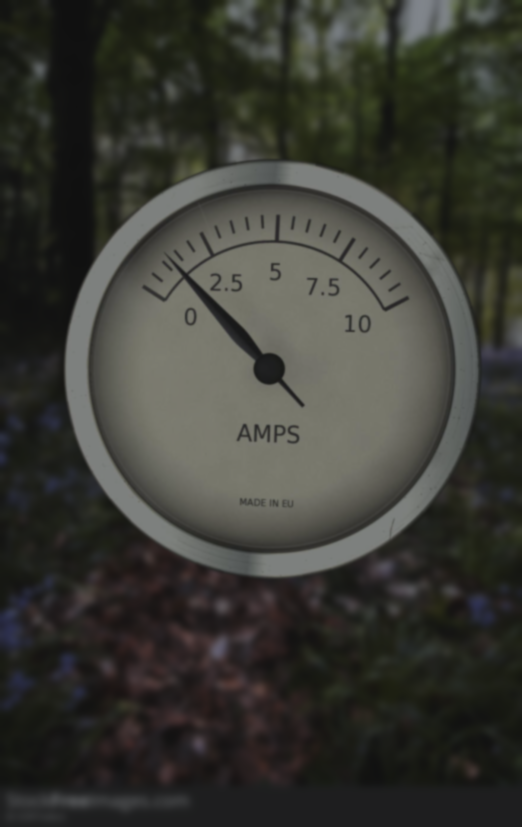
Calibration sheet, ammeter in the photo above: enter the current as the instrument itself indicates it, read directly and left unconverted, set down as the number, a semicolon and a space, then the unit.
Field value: 1.25; A
